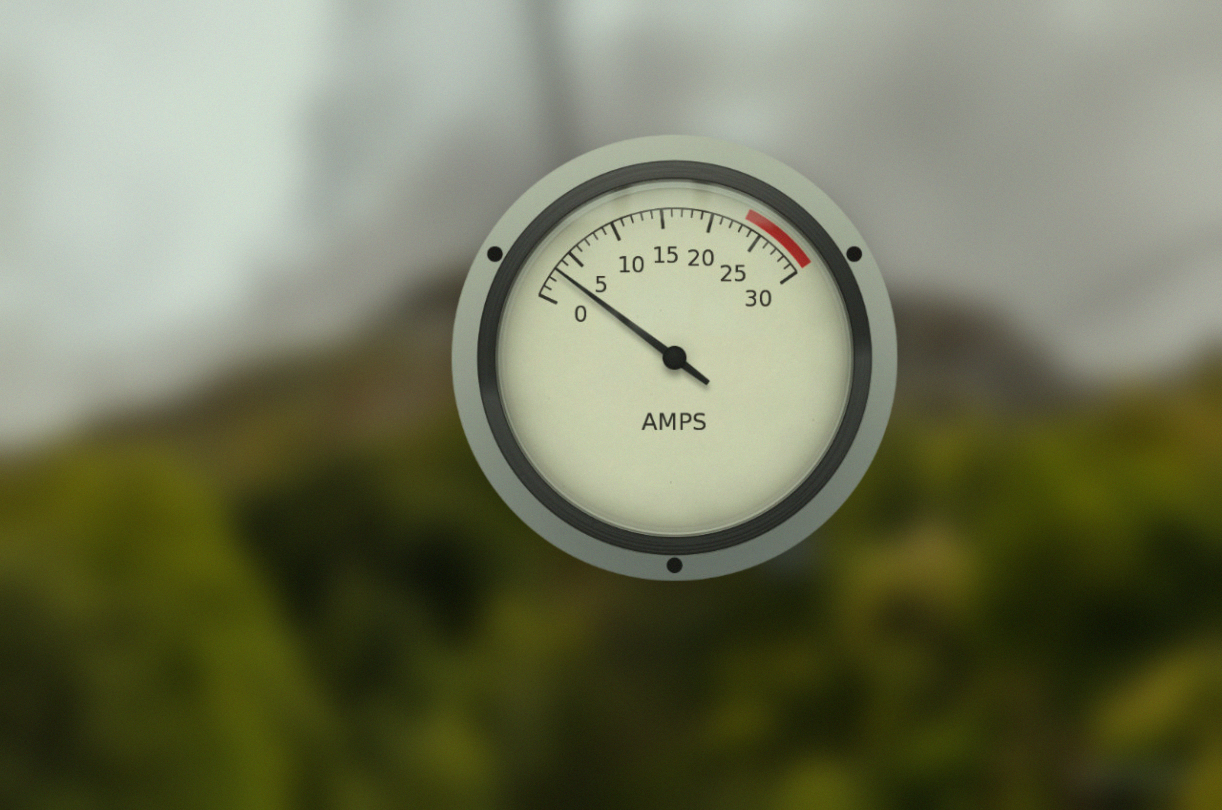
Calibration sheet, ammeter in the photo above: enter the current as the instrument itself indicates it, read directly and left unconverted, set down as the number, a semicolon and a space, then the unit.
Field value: 3; A
